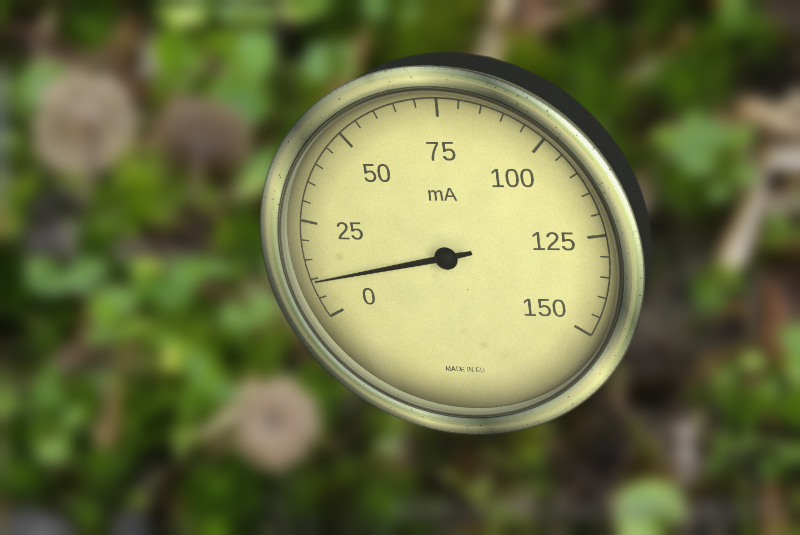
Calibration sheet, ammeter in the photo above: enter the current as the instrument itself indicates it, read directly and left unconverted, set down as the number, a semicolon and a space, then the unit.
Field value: 10; mA
